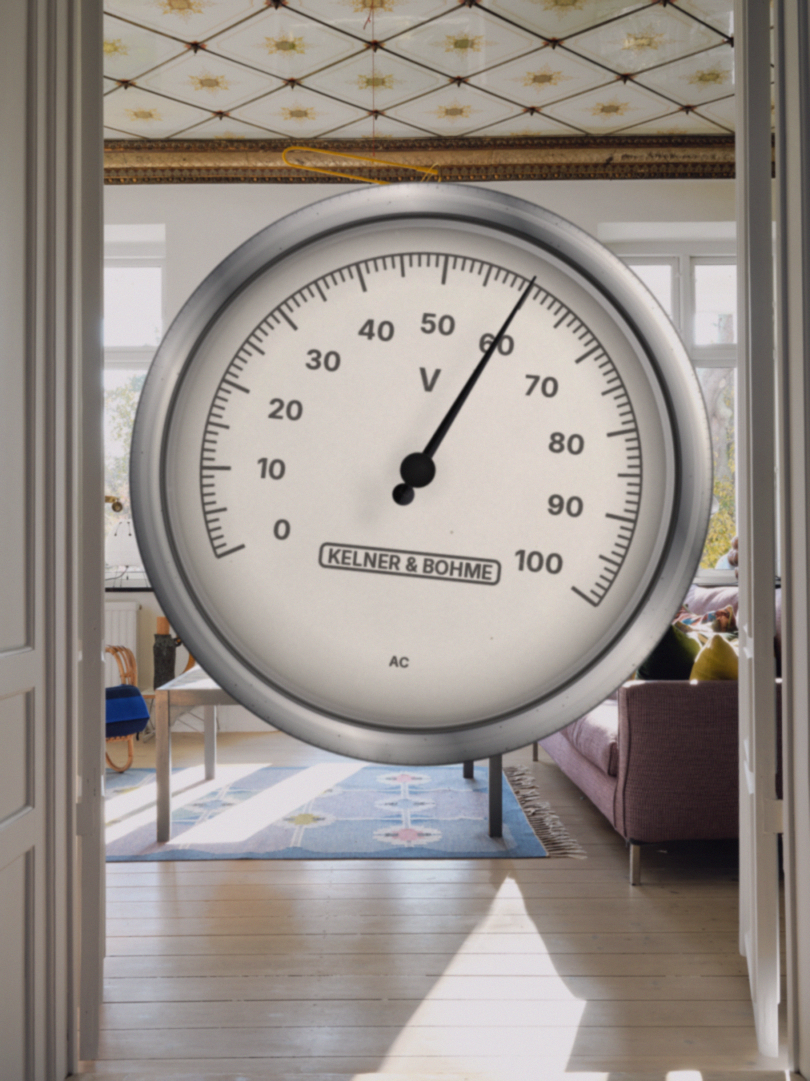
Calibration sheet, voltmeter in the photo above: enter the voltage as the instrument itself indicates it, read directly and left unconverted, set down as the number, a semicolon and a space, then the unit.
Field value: 60; V
